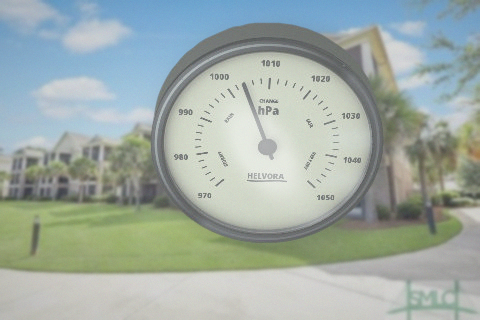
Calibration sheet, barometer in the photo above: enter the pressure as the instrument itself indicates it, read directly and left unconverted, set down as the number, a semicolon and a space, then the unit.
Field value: 1004; hPa
